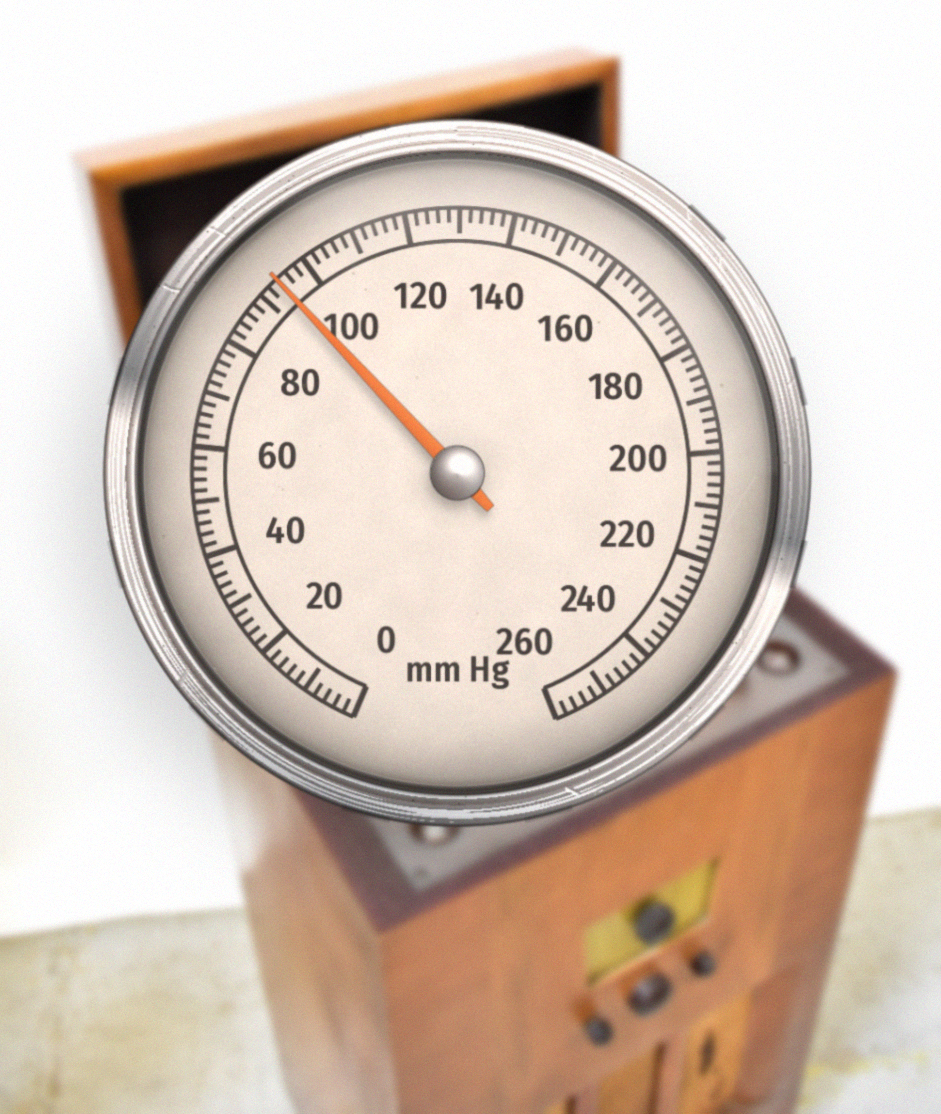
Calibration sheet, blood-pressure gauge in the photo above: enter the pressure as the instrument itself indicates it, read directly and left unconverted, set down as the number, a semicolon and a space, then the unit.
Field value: 94; mmHg
